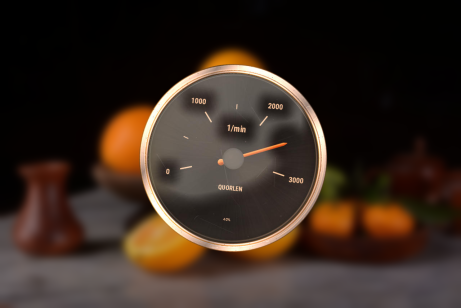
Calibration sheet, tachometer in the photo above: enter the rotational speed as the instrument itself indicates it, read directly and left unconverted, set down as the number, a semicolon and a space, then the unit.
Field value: 2500; rpm
